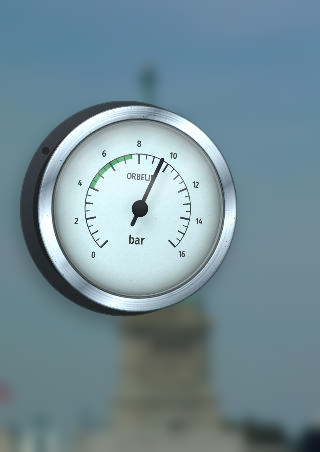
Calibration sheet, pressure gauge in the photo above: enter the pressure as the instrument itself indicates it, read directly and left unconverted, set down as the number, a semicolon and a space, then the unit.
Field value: 9.5; bar
